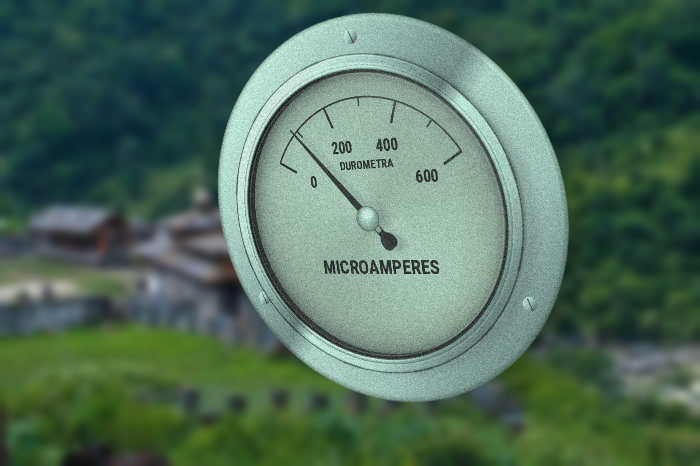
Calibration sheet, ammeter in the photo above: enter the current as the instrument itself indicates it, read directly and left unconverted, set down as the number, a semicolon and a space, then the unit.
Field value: 100; µA
